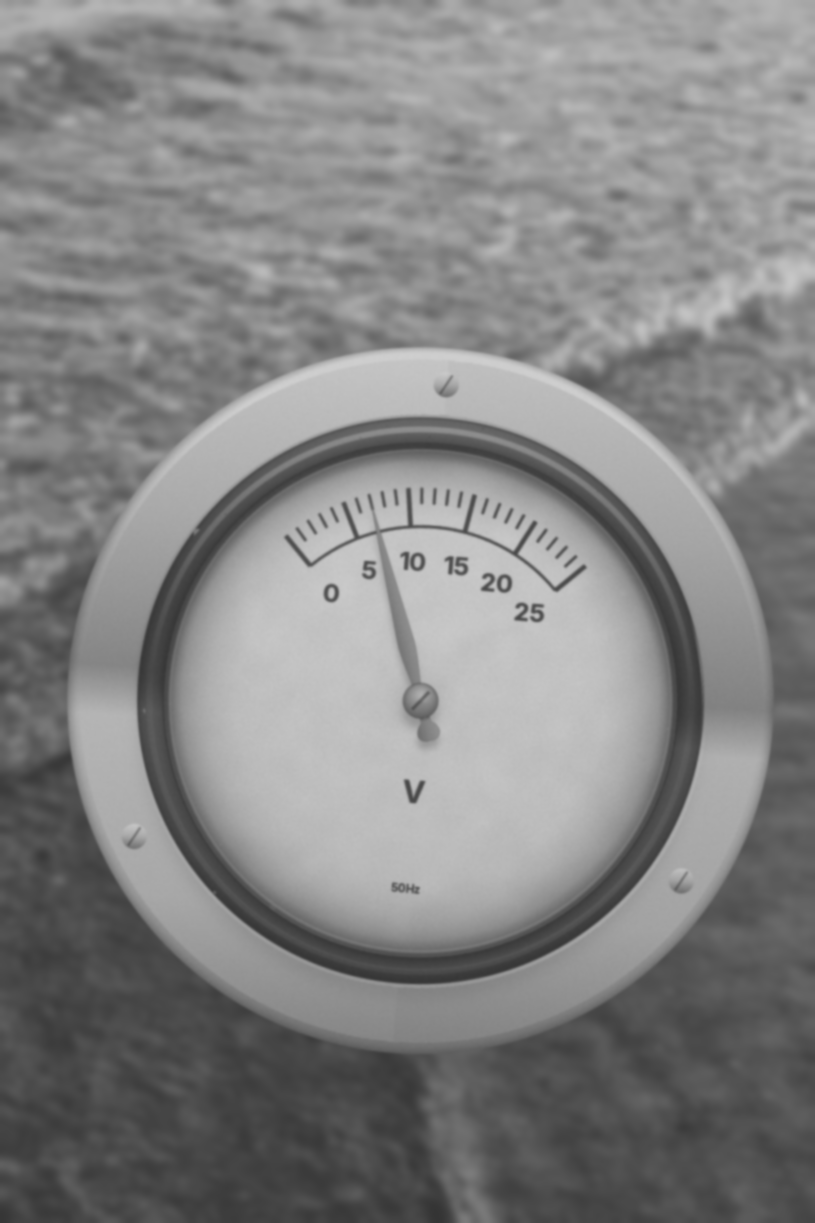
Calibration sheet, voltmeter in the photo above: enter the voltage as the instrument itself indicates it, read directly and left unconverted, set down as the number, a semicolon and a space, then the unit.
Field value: 7; V
